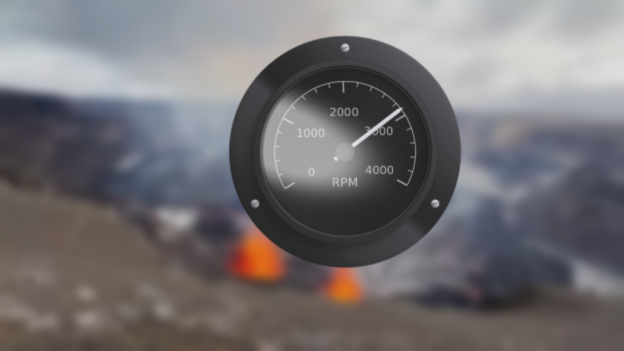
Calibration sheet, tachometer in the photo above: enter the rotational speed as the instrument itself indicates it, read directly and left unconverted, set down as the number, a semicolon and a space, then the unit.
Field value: 2900; rpm
